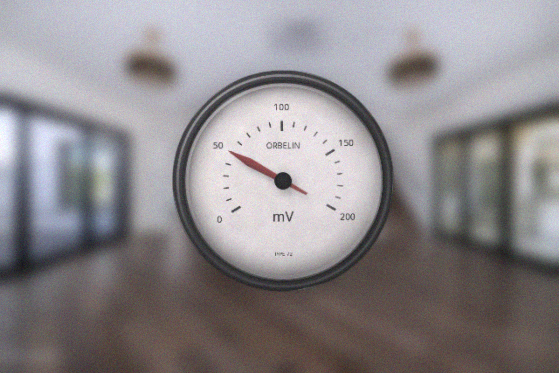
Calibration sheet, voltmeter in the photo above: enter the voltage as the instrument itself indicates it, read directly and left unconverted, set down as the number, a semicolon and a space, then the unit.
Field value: 50; mV
